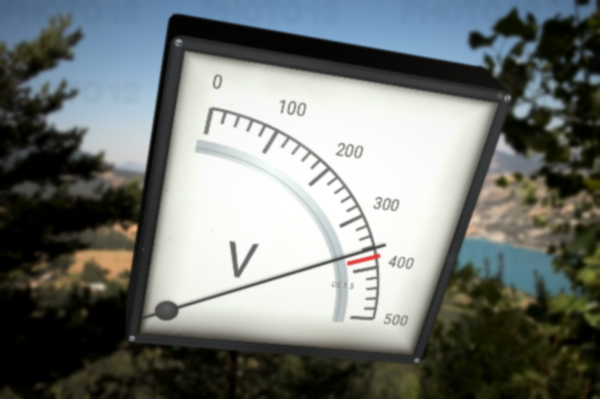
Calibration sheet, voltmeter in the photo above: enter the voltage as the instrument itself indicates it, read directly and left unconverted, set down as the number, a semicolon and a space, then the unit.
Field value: 360; V
